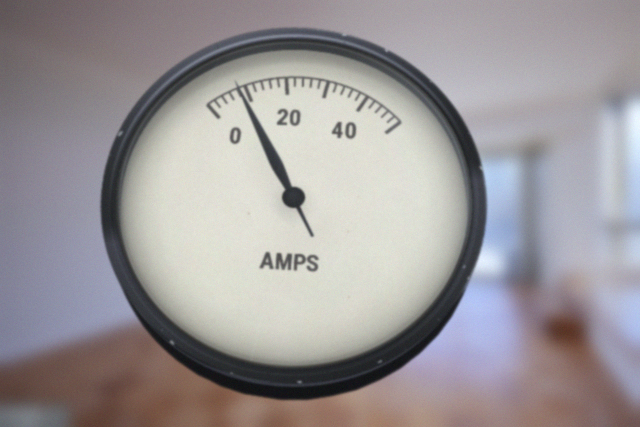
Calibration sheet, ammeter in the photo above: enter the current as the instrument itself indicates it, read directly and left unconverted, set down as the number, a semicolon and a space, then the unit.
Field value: 8; A
